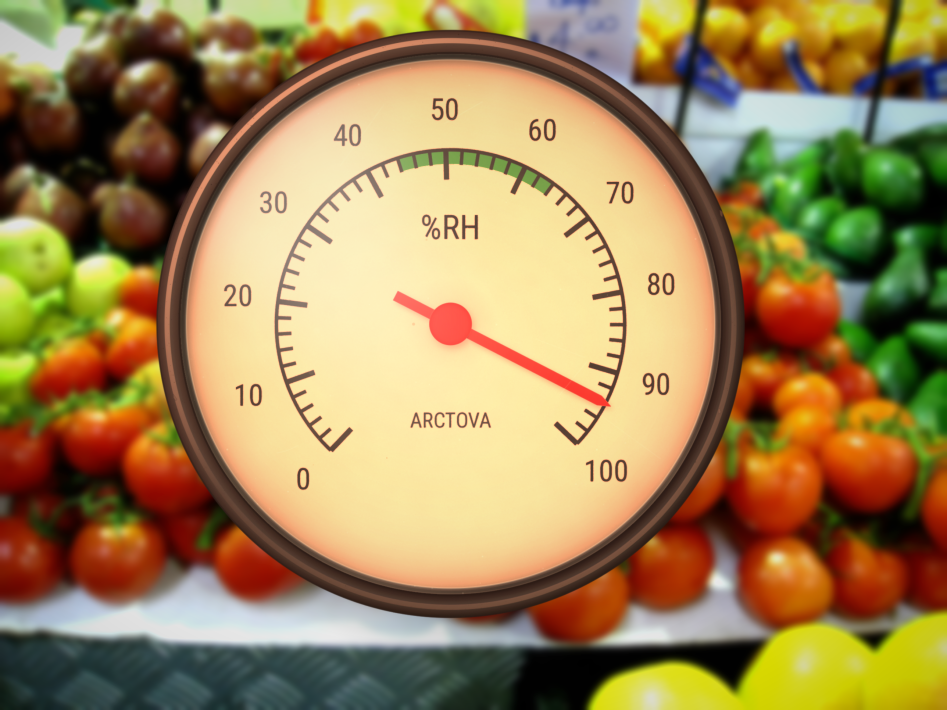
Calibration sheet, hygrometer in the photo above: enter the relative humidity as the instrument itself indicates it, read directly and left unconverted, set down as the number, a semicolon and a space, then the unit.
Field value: 94; %
